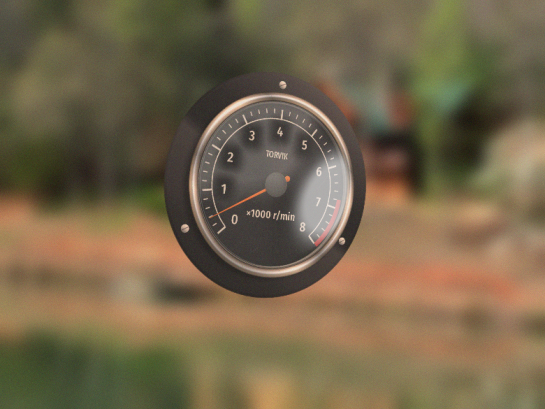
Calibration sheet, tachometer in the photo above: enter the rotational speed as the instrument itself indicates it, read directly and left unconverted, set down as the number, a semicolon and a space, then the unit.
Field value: 400; rpm
